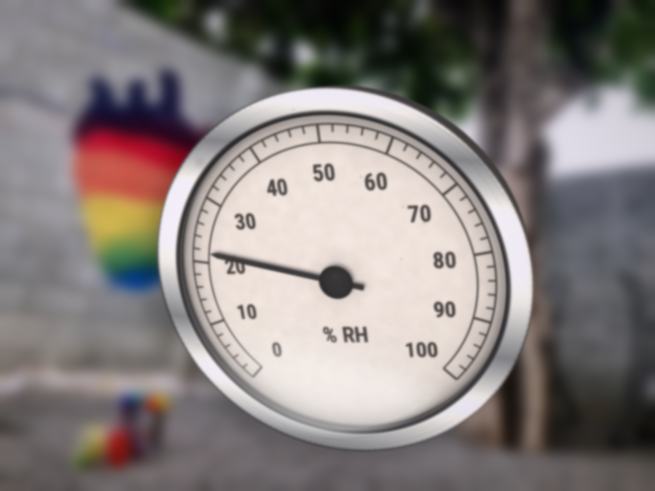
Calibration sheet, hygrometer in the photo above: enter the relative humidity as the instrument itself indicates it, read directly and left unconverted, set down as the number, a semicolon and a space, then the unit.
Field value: 22; %
